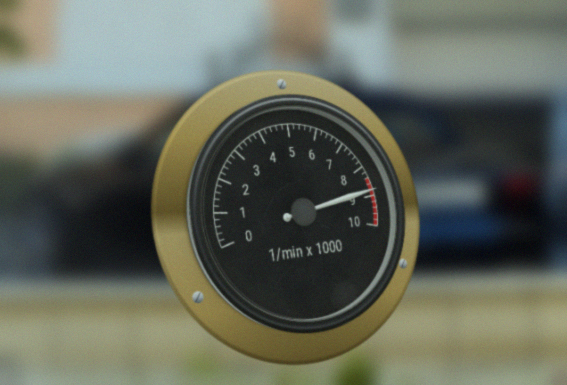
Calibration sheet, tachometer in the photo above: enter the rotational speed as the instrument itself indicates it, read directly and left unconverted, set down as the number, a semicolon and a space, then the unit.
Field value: 8800; rpm
